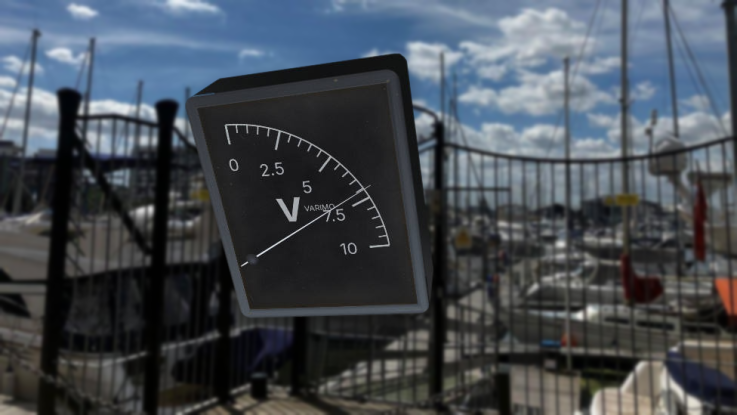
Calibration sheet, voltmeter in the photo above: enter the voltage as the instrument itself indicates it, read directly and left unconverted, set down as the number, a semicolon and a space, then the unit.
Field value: 7; V
